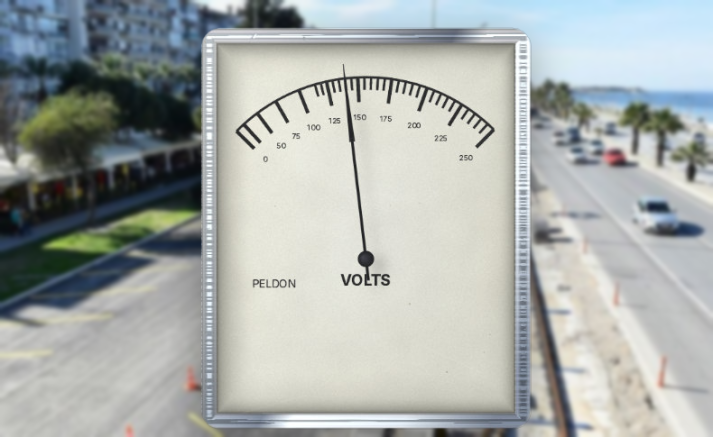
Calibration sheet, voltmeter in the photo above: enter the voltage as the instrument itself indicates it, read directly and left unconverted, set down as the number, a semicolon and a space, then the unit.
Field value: 140; V
